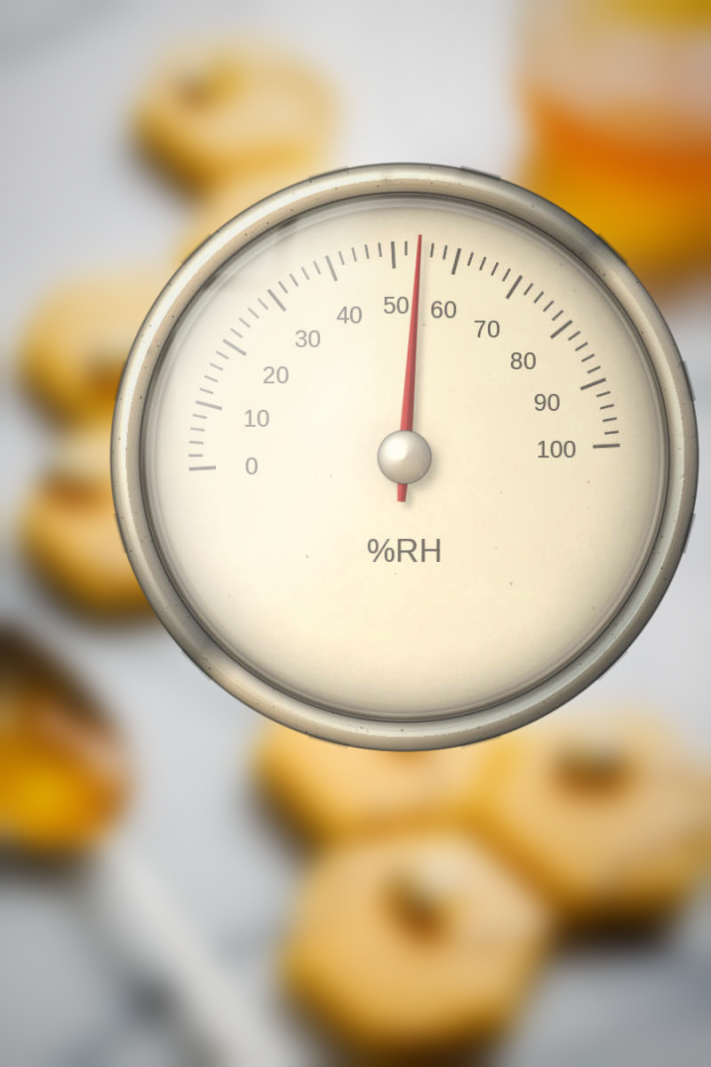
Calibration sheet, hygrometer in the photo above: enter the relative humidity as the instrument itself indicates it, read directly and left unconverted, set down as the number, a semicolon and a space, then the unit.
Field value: 54; %
